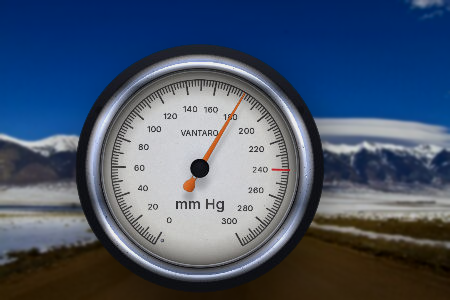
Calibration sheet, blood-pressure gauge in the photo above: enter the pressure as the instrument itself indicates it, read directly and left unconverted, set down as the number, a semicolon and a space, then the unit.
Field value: 180; mmHg
